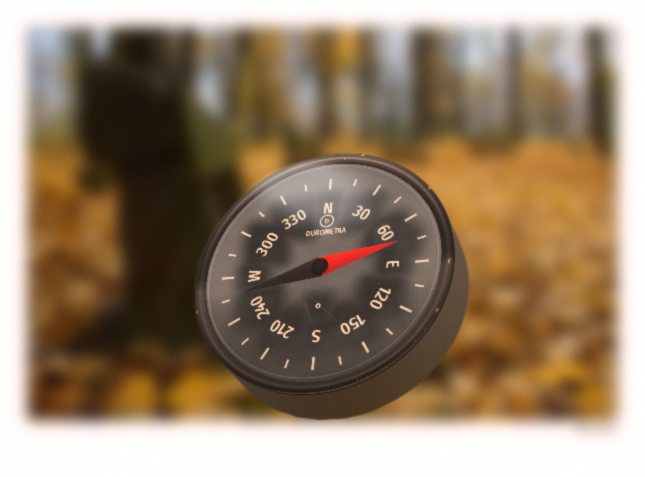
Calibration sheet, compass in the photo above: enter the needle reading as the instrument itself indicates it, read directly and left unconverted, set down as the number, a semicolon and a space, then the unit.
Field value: 75; °
